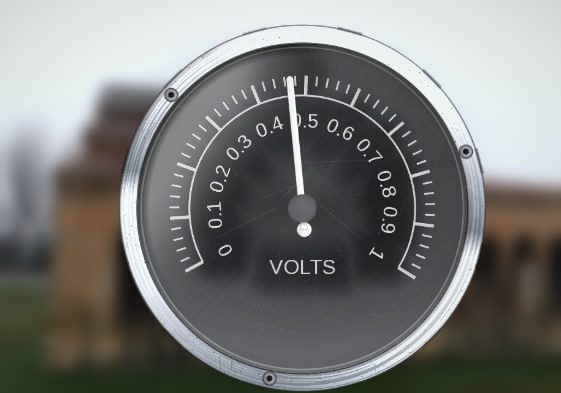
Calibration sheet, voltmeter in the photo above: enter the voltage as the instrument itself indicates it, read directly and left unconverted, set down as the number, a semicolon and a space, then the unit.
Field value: 0.47; V
